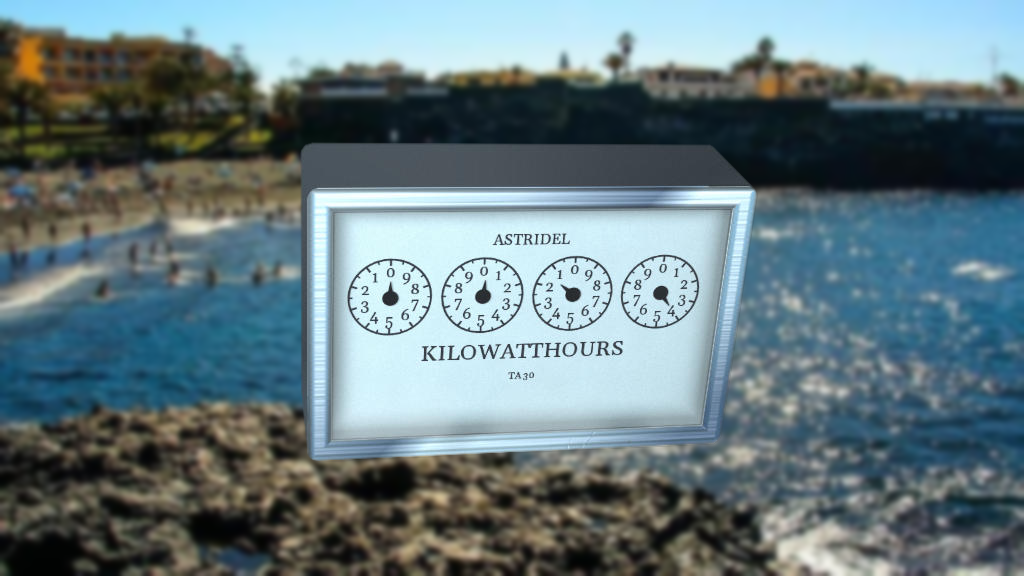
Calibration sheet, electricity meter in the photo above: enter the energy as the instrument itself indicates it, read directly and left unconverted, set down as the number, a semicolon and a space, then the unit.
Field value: 14; kWh
